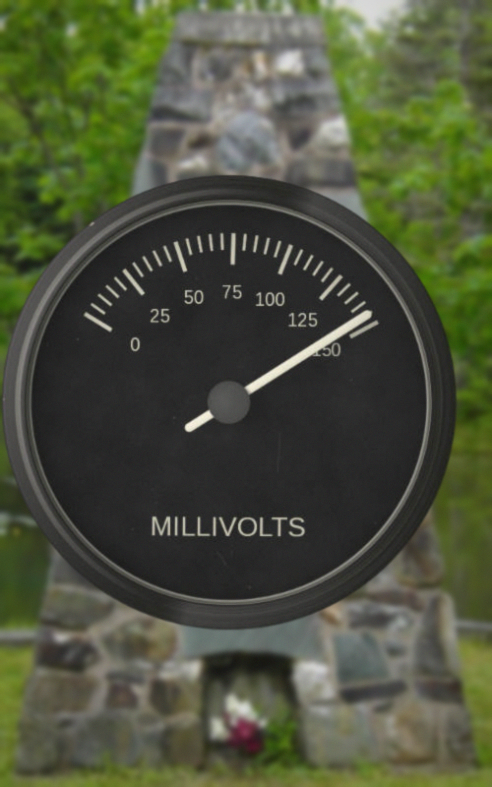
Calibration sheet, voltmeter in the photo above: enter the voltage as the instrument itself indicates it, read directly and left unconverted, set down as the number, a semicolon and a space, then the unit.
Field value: 145; mV
